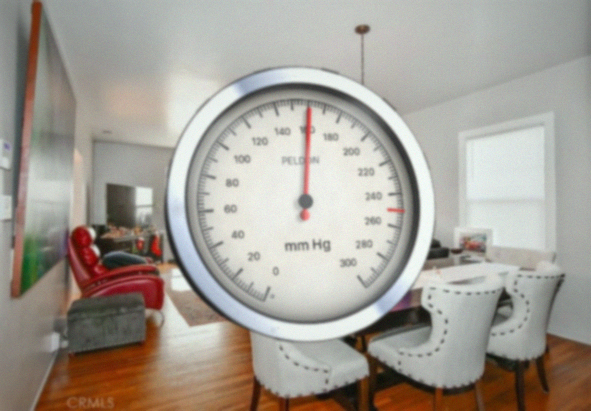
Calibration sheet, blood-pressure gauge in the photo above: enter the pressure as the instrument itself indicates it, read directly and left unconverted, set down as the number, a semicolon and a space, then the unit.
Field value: 160; mmHg
